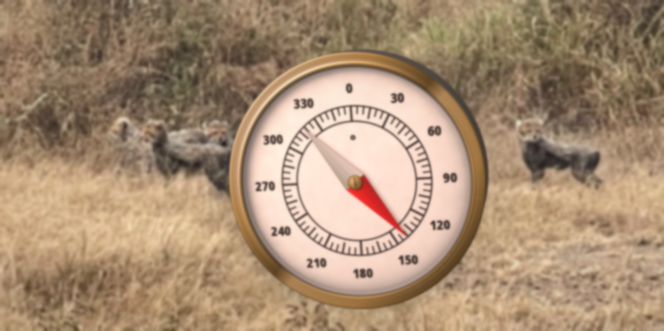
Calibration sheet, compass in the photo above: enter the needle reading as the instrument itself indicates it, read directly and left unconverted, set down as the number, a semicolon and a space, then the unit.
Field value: 140; °
